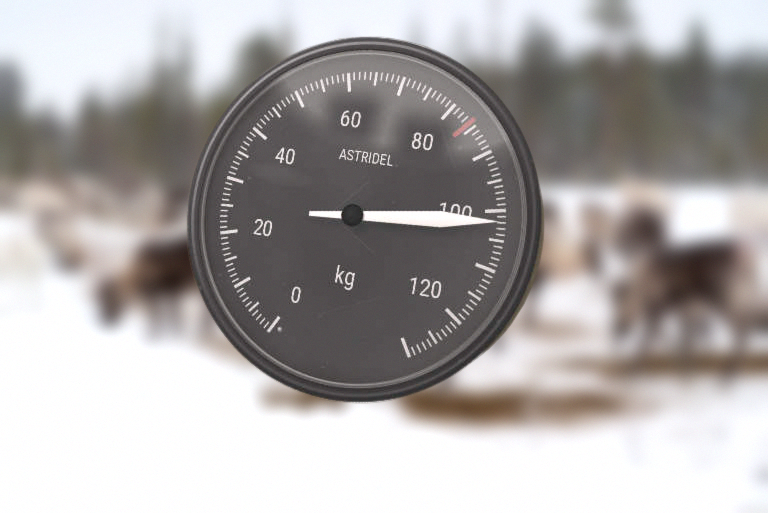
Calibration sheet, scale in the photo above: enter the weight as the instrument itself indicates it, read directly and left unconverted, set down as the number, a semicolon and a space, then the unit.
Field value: 102; kg
